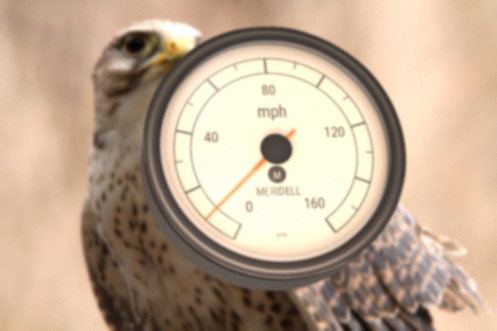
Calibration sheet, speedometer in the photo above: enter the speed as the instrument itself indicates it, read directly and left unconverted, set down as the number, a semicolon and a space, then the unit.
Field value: 10; mph
